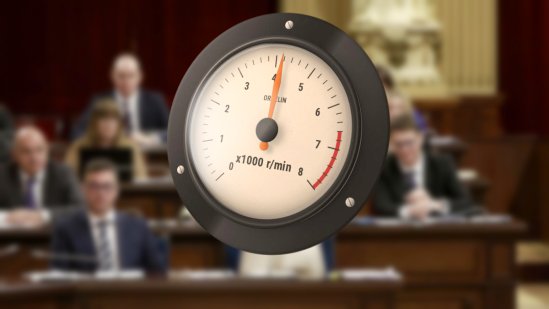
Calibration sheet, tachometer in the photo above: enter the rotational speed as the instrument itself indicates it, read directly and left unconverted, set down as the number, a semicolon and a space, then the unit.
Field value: 4200; rpm
